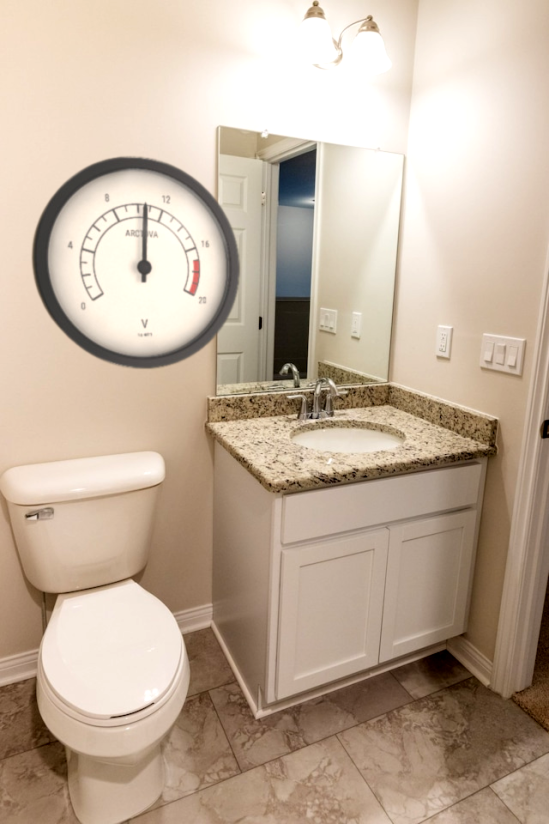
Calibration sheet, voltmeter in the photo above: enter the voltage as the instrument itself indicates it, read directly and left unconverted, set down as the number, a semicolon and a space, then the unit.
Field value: 10.5; V
